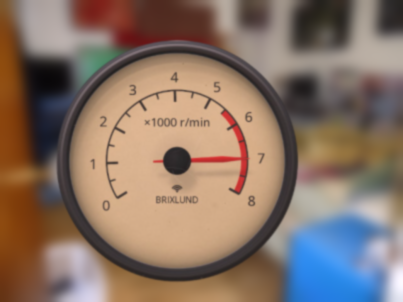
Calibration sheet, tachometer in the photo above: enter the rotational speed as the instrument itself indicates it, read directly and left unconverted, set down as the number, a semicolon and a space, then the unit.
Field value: 7000; rpm
